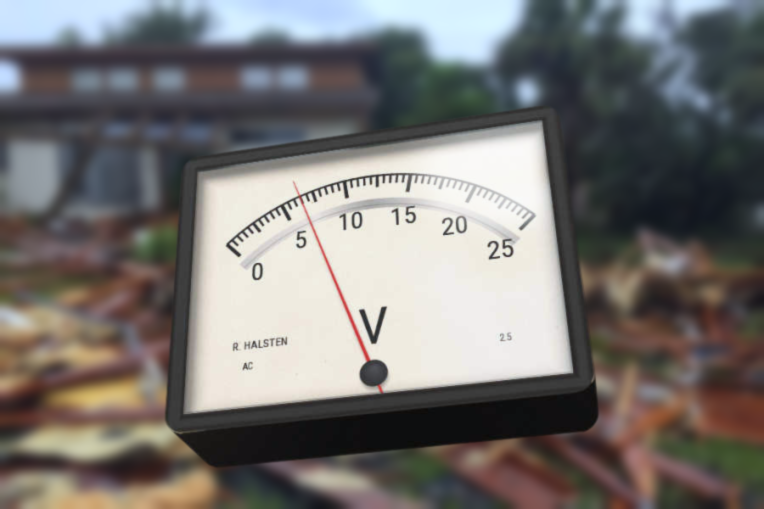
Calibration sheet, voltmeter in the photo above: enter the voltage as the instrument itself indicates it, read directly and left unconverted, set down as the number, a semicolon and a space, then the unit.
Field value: 6.5; V
